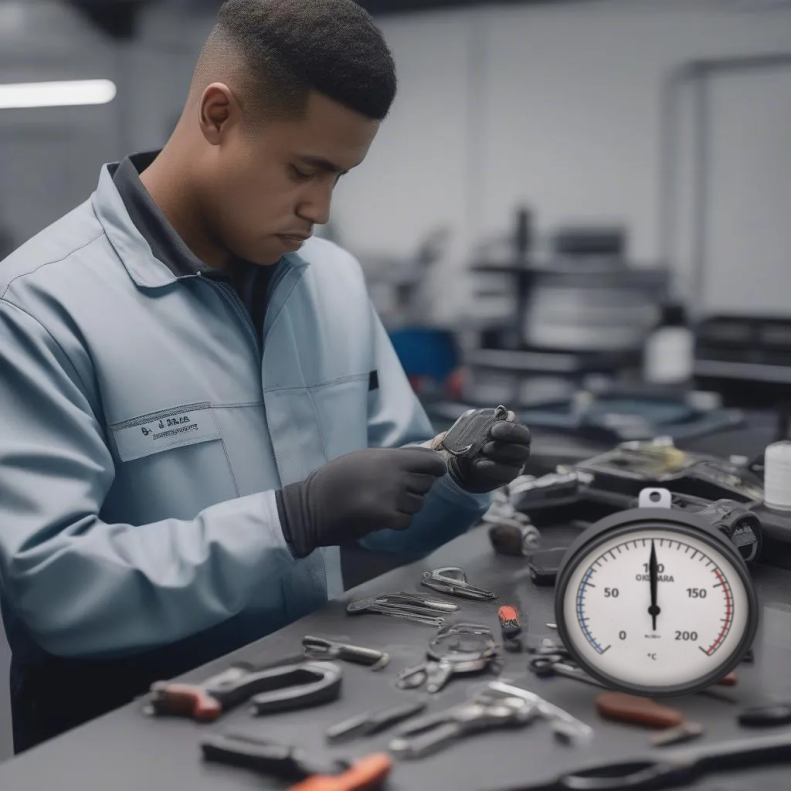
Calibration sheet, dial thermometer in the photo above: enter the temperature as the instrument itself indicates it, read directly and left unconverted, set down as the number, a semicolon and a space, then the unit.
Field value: 100; °C
